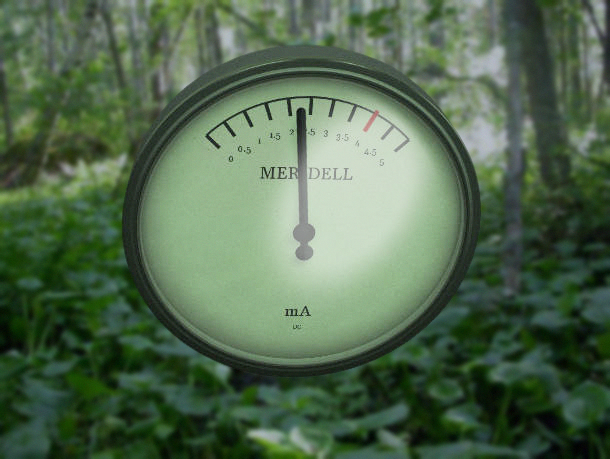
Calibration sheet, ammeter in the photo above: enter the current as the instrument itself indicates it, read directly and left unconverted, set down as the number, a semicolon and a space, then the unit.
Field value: 2.25; mA
